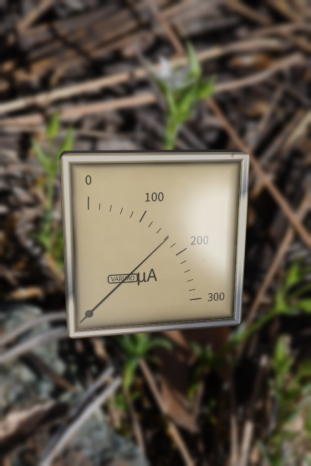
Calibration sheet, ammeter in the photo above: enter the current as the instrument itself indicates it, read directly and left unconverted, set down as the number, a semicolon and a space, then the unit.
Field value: 160; µA
